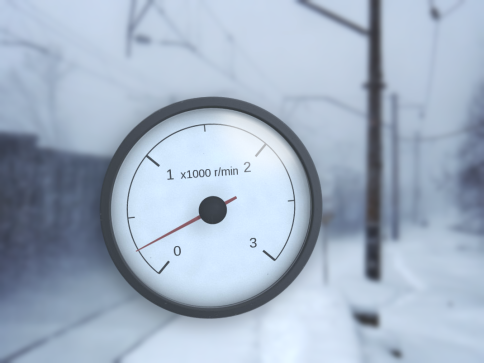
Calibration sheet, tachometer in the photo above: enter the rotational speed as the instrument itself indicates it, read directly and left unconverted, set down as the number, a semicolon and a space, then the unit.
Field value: 250; rpm
